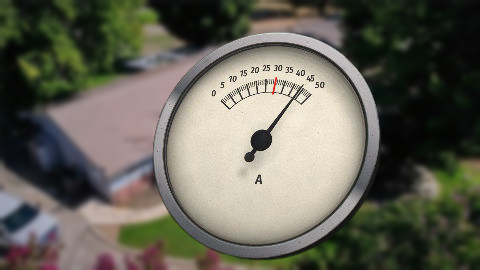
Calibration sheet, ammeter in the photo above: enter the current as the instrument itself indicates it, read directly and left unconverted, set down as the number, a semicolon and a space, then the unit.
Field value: 45; A
